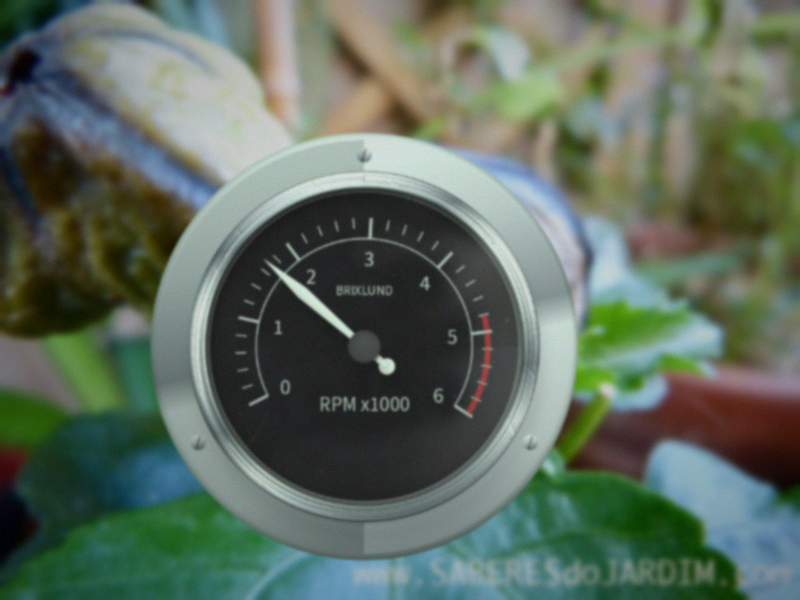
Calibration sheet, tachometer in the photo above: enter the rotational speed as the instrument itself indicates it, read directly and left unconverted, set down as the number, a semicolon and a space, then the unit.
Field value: 1700; rpm
